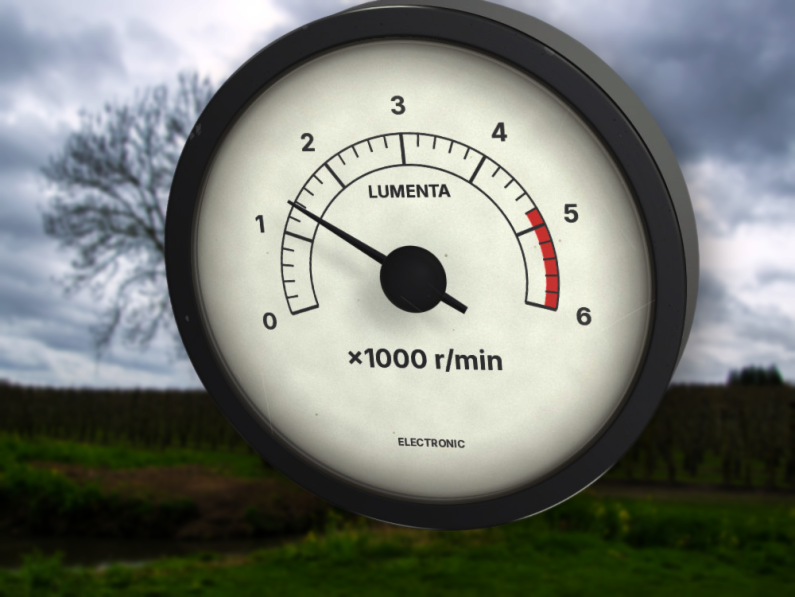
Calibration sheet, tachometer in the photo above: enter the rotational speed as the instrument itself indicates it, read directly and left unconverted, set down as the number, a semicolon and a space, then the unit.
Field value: 1400; rpm
